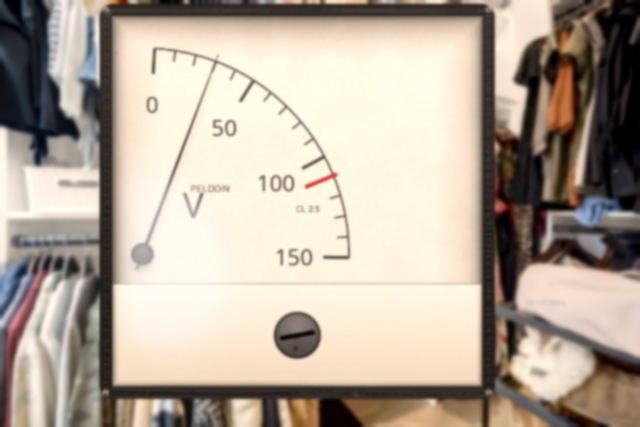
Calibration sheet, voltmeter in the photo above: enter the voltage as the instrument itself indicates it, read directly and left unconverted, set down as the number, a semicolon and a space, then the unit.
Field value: 30; V
